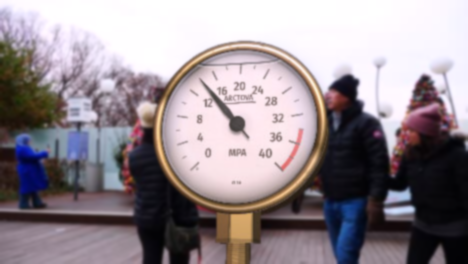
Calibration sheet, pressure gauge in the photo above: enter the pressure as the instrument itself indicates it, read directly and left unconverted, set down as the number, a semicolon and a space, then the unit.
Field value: 14; MPa
